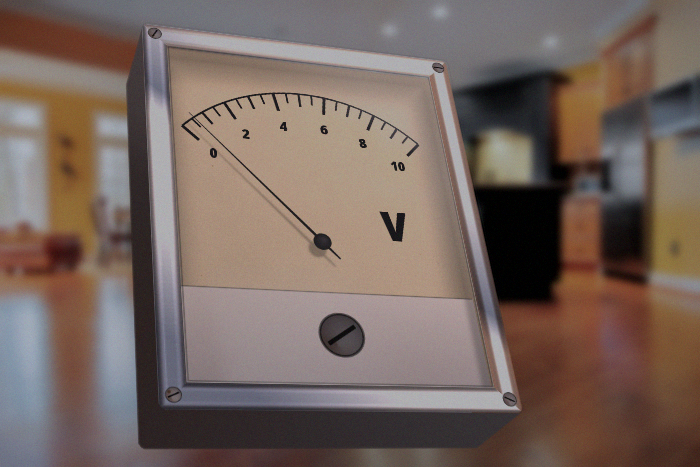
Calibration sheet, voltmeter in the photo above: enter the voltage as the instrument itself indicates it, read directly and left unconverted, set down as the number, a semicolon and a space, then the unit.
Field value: 0.5; V
